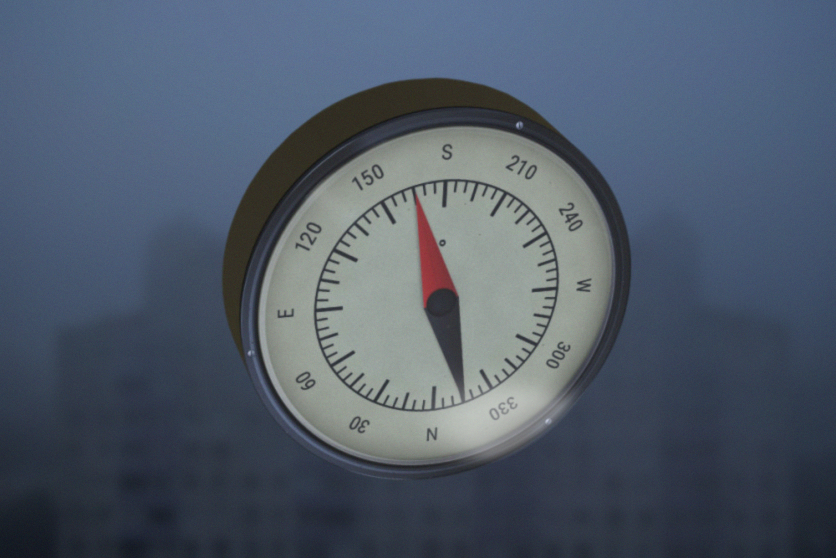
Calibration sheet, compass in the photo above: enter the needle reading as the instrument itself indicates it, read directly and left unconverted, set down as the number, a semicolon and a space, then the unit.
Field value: 165; °
